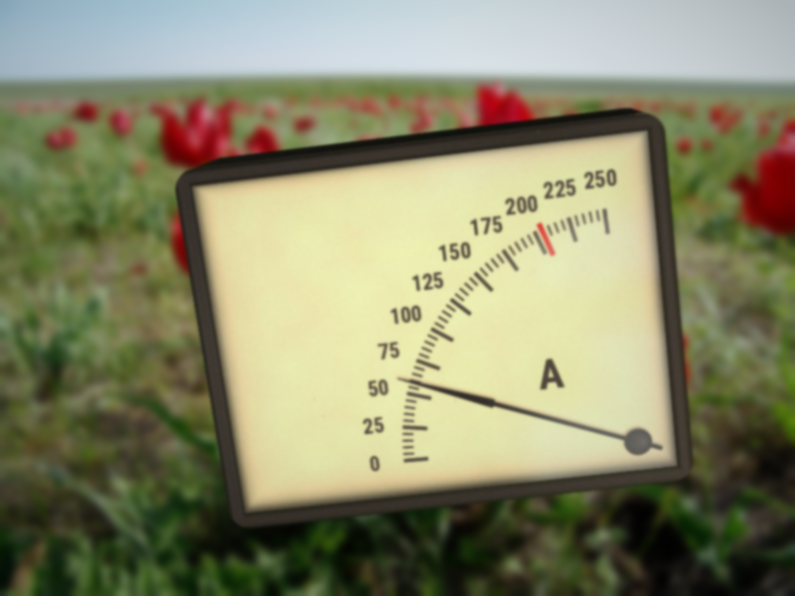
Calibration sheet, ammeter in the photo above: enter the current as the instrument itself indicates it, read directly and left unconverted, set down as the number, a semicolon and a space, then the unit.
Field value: 60; A
